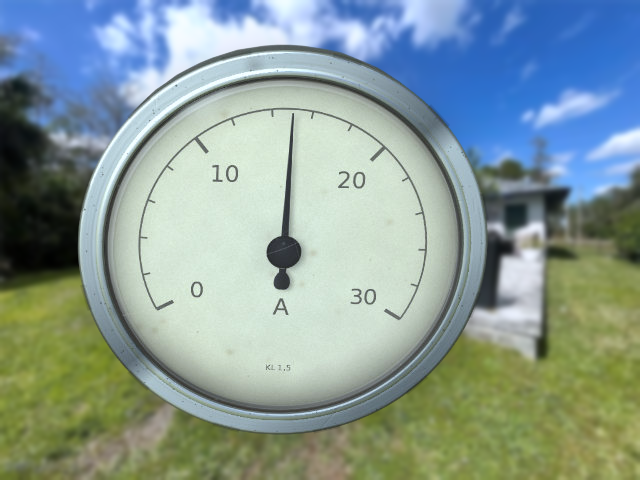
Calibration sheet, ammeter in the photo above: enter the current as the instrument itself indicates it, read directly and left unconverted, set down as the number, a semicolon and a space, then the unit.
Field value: 15; A
